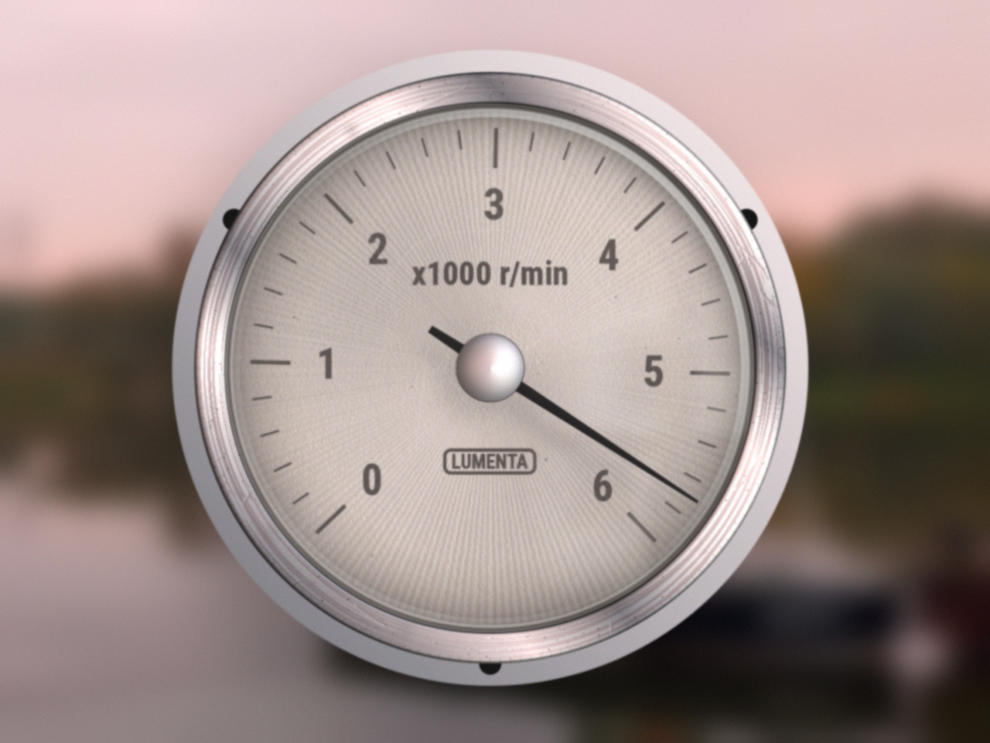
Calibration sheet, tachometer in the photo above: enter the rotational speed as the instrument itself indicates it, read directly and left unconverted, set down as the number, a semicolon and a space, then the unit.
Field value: 5700; rpm
